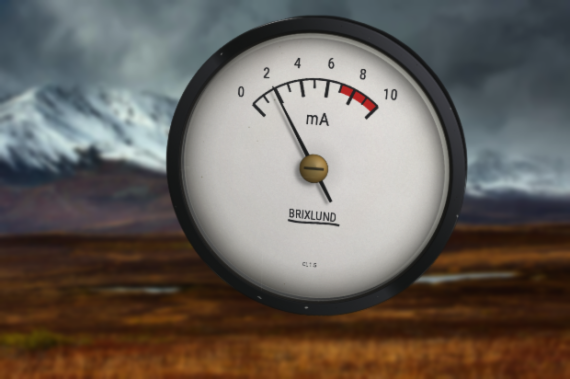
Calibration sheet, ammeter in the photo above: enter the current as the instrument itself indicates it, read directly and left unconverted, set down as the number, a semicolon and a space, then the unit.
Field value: 2; mA
